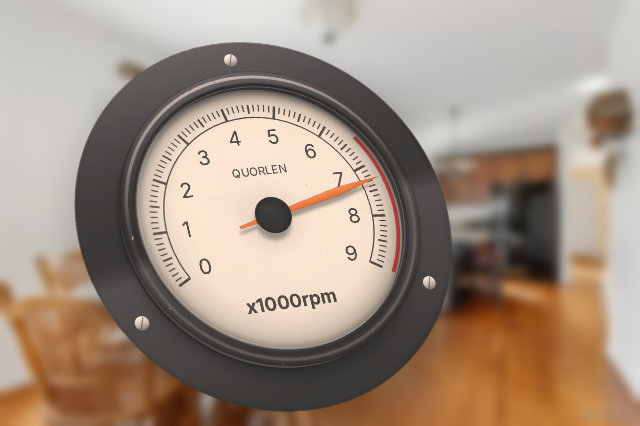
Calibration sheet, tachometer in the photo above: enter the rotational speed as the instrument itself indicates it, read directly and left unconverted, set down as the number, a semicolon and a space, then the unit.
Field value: 7300; rpm
